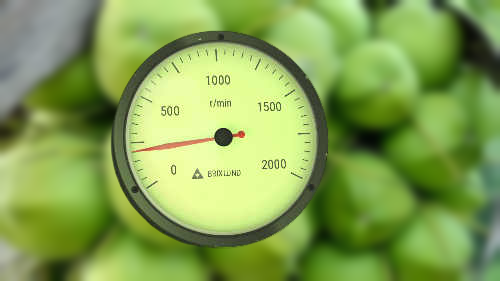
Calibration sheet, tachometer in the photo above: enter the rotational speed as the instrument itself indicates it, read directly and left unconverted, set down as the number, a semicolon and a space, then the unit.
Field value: 200; rpm
